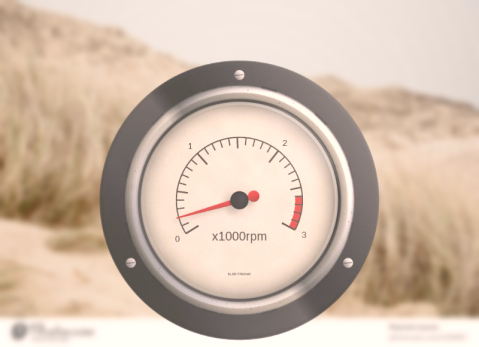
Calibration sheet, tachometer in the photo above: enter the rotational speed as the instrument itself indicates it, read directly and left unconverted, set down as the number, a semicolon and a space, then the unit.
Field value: 200; rpm
